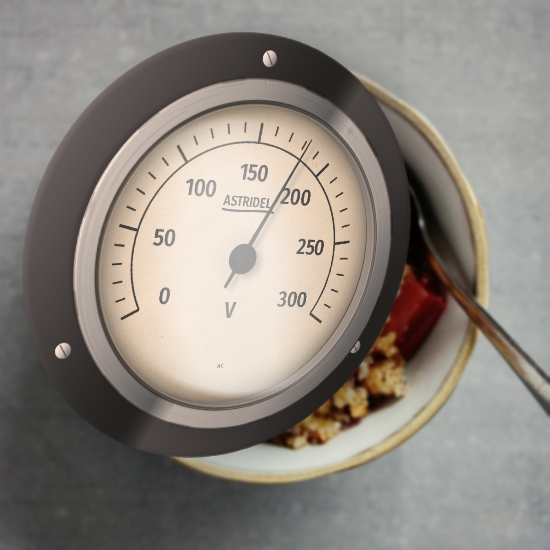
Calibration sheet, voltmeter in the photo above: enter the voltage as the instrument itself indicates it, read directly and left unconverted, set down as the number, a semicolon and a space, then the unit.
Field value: 180; V
